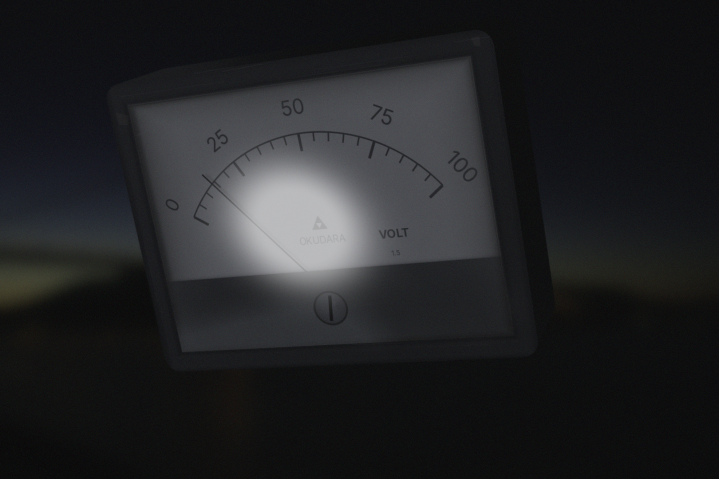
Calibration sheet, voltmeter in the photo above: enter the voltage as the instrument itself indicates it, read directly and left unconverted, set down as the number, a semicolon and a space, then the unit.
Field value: 15; V
